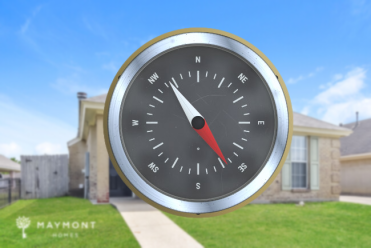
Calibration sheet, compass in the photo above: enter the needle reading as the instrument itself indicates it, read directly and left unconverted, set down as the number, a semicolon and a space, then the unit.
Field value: 145; °
